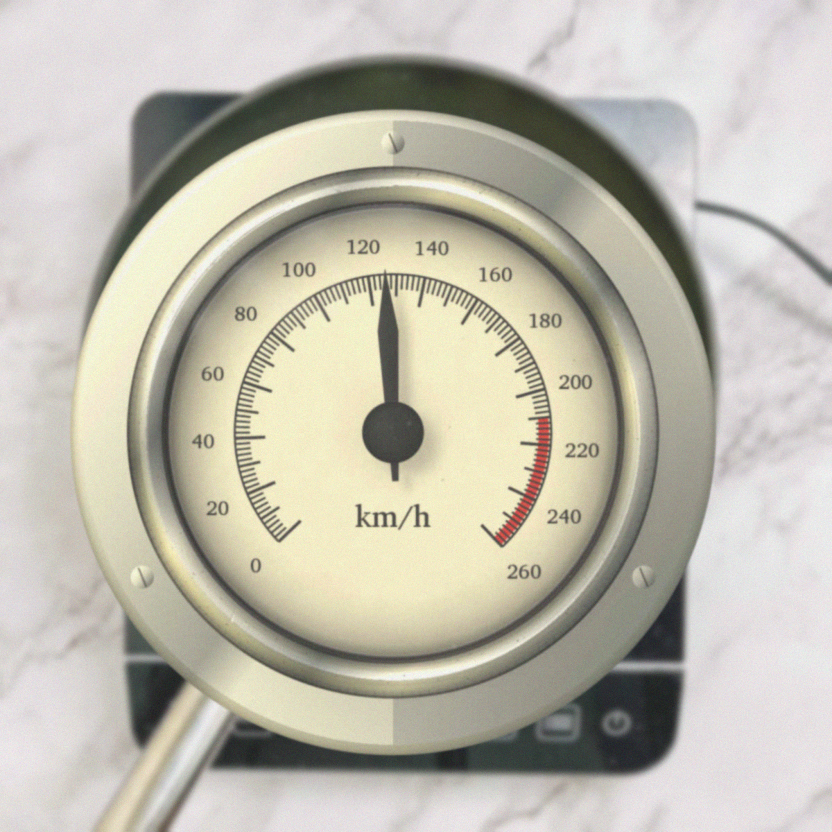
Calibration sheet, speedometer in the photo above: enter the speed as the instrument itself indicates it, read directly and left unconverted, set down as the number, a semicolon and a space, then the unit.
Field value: 126; km/h
